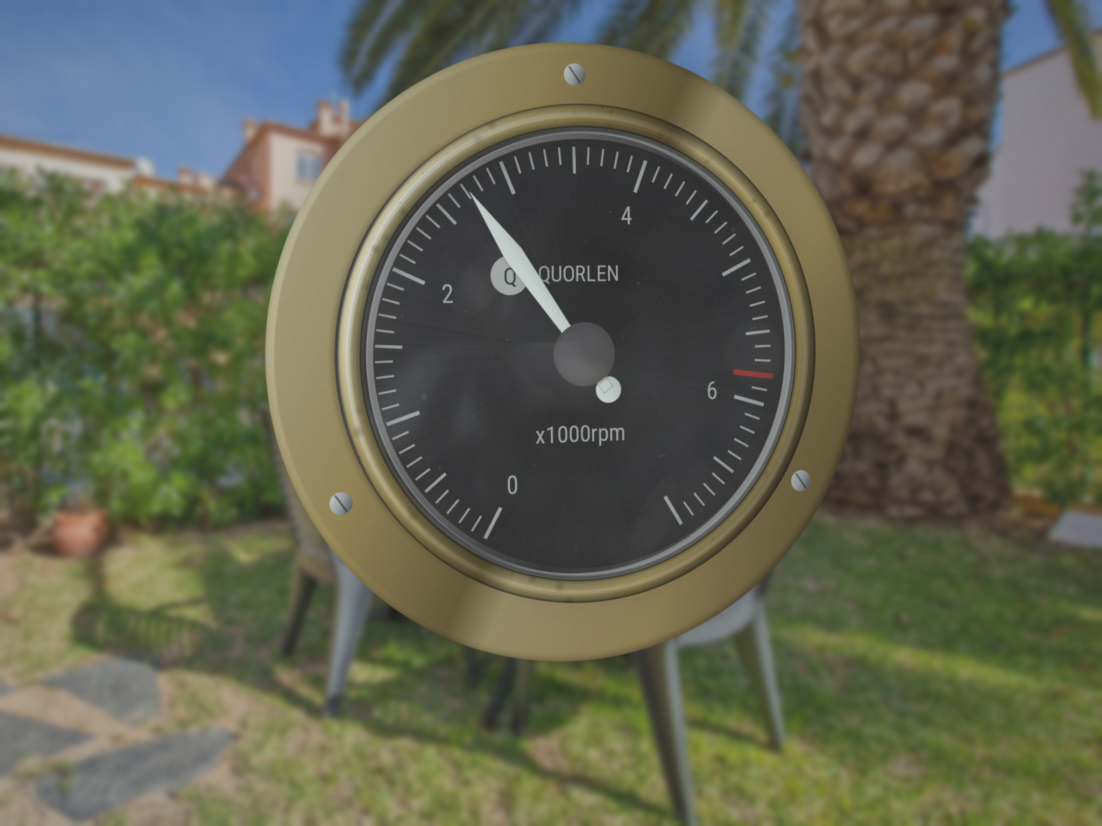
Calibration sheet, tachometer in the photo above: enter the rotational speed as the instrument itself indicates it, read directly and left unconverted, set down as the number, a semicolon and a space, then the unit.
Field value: 2700; rpm
